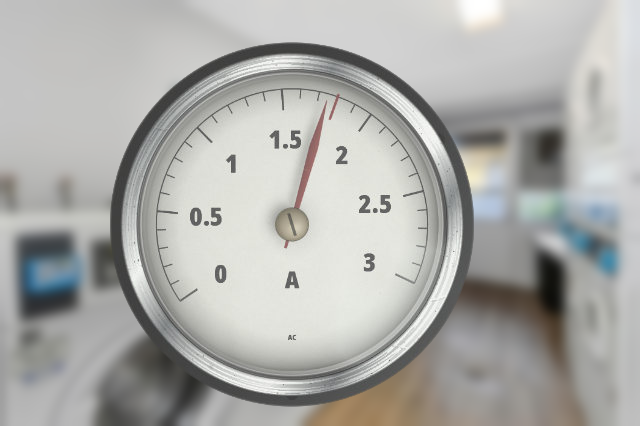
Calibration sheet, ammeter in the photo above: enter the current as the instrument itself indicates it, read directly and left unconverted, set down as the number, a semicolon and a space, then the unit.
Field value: 1.75; A
